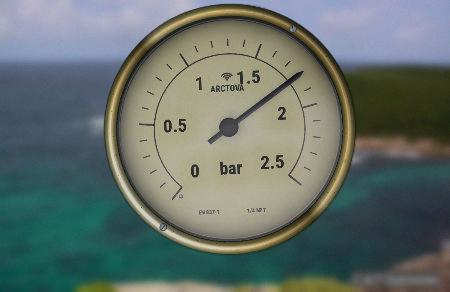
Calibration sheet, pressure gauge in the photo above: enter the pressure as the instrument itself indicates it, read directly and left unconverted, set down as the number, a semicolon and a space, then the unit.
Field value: 1.8; bar
